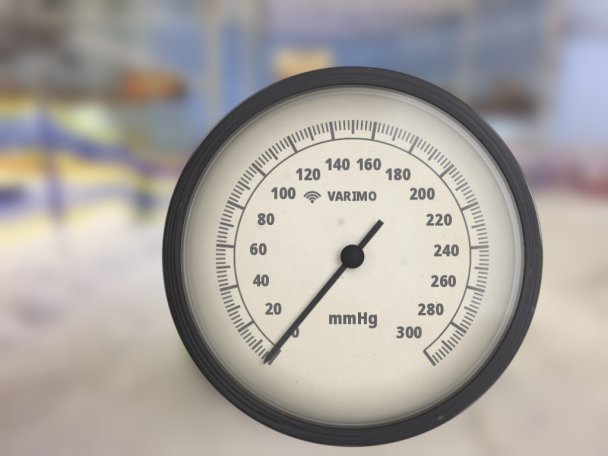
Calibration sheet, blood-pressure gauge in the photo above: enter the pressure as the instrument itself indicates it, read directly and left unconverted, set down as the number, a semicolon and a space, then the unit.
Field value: 2; mmHg
